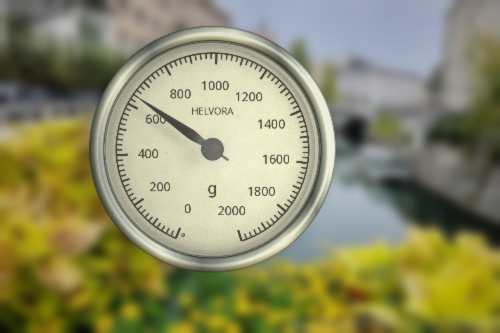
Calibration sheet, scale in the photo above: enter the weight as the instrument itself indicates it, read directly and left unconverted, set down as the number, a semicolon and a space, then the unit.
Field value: 640; g
